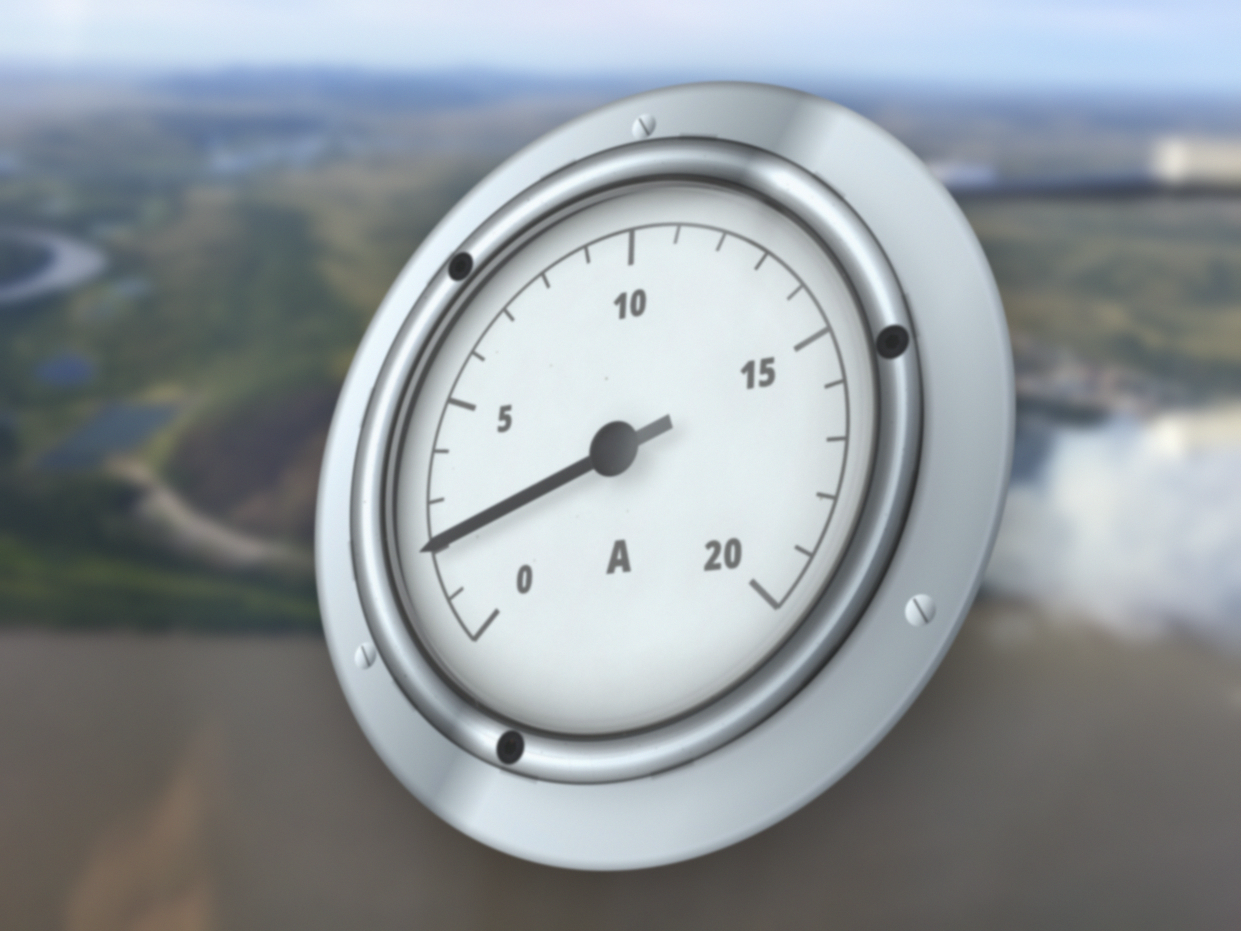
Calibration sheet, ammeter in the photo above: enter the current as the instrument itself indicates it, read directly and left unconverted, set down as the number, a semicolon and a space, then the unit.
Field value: 2; A
